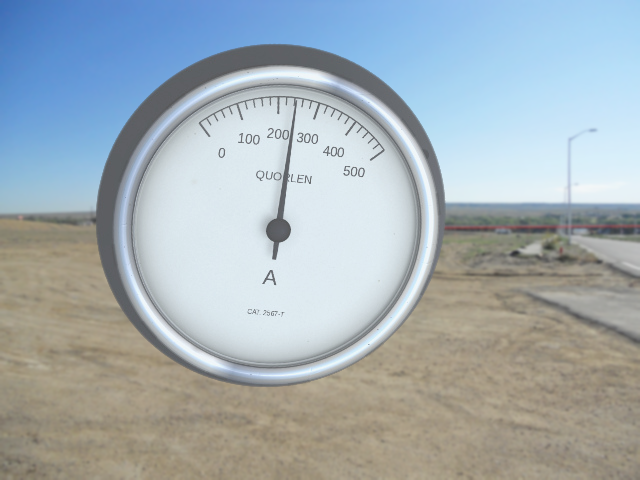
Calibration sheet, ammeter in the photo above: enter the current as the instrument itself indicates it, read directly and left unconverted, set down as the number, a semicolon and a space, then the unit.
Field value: 240; A
